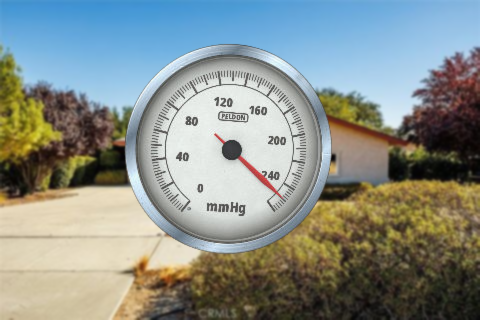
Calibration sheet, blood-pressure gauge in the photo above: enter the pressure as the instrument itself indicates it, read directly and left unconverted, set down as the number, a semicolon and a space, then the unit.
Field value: 250; mmHg
